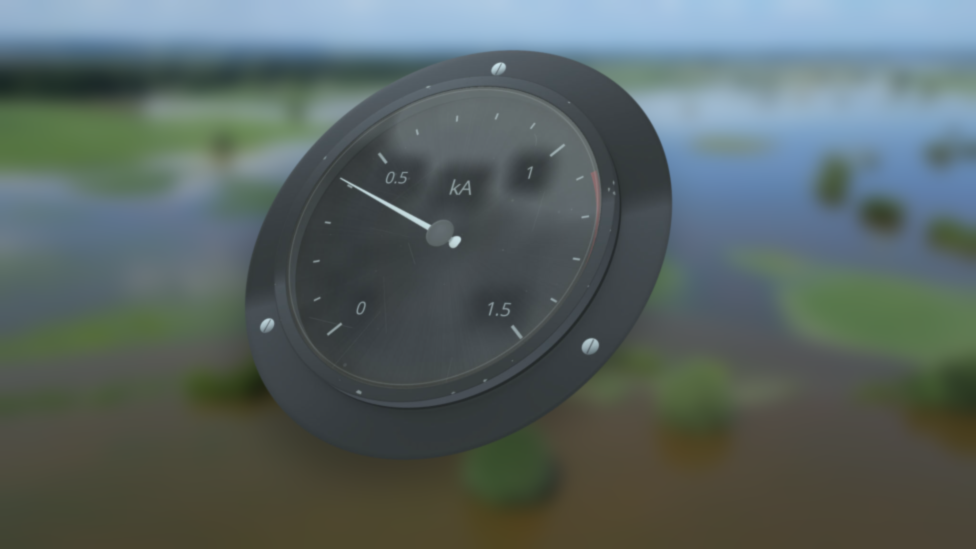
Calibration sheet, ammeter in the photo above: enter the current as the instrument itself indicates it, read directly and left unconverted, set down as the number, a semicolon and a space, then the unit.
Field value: 0.4; kA
